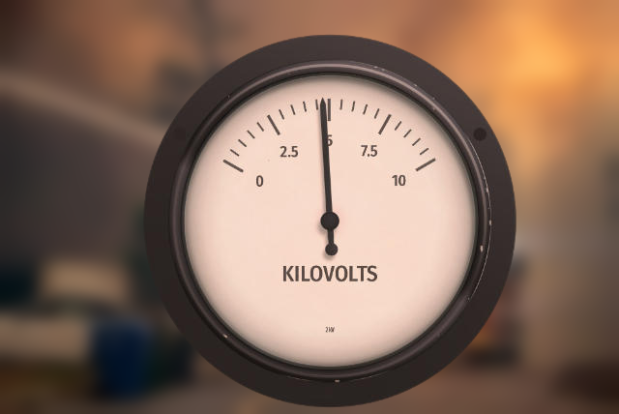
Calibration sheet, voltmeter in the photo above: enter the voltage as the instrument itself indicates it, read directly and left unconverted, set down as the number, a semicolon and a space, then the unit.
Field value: 4.75; kV
